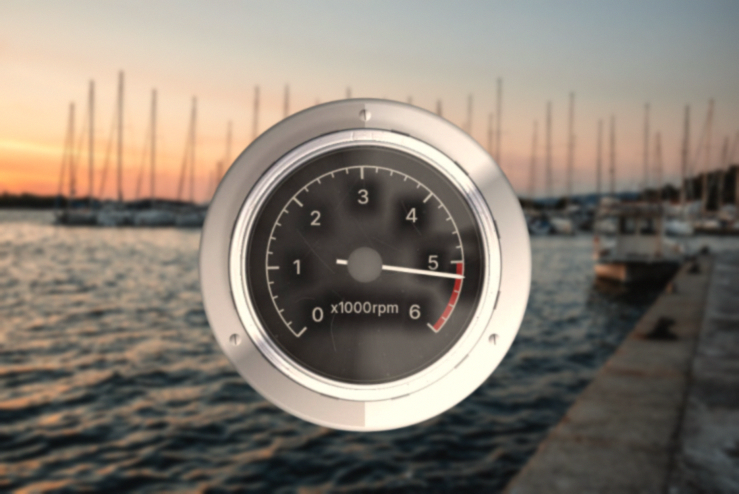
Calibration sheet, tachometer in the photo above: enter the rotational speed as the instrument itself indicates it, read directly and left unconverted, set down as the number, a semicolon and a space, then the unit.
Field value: 5200; rpm
